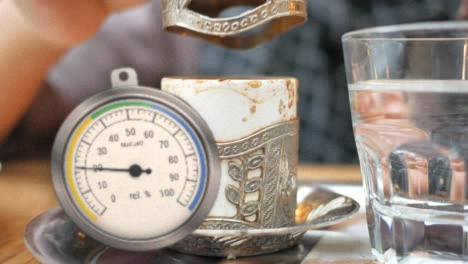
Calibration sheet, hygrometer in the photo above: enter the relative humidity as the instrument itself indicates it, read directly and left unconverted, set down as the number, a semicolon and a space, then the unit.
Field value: 20; %
